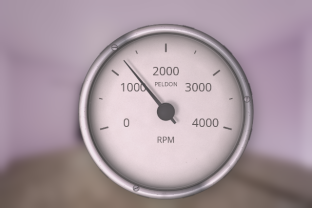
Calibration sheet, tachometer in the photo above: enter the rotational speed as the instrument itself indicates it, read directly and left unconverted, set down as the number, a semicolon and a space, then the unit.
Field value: 1250; rpm
